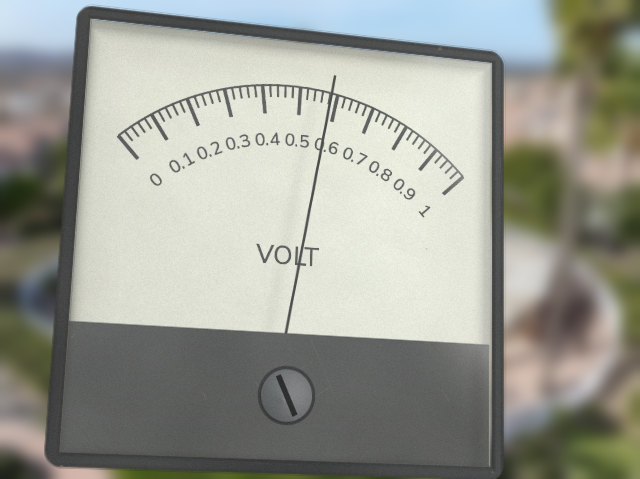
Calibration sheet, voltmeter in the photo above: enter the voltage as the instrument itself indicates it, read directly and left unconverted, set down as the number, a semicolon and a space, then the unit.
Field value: 0.58; V
